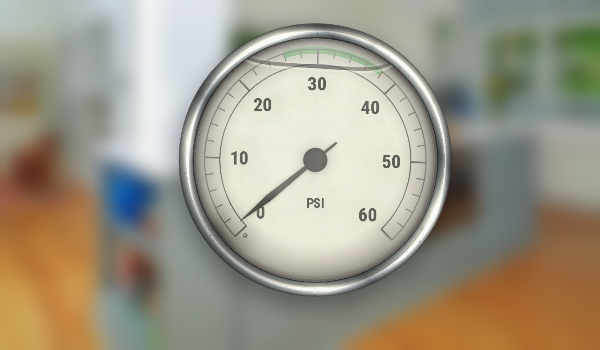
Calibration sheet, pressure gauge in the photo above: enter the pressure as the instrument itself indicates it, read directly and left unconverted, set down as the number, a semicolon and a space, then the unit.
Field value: 1; psi
